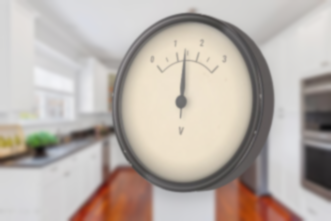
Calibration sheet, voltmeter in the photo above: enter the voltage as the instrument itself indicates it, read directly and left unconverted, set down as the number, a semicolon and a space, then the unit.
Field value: 1.5; V
